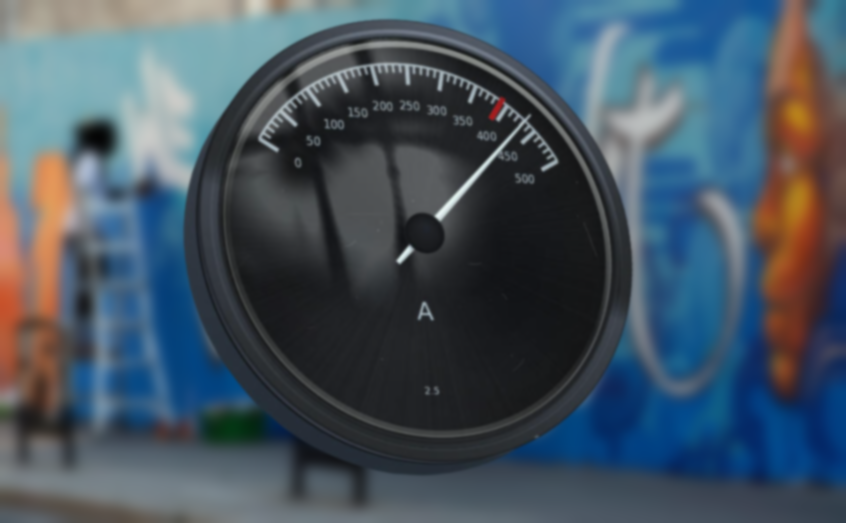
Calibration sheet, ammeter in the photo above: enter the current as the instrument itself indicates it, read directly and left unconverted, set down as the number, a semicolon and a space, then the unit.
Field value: 430; A
